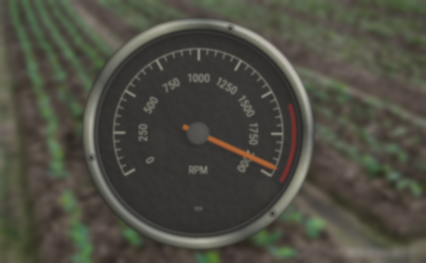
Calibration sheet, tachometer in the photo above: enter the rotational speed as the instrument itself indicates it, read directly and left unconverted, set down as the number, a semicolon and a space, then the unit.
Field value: 1950; rpm
